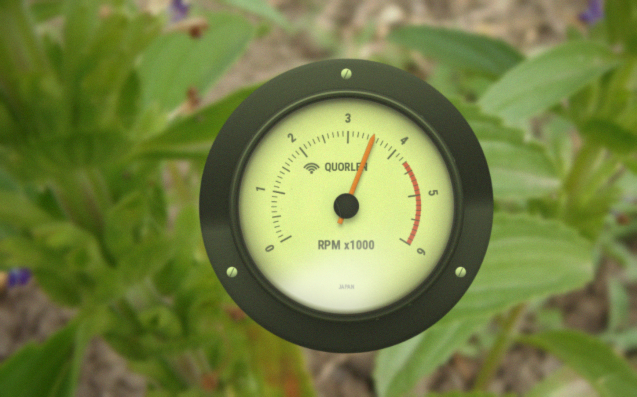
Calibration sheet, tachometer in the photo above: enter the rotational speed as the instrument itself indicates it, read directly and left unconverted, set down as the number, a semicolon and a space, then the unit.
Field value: 3500; rpm
